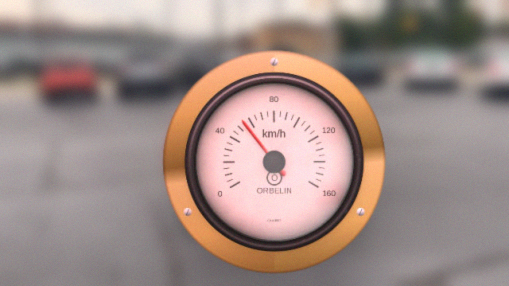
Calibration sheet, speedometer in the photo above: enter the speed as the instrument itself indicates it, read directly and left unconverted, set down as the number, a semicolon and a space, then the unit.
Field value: 55; km/h
